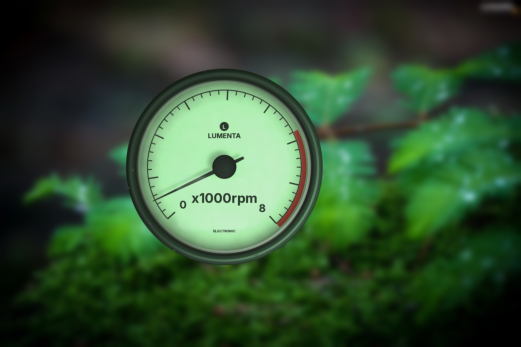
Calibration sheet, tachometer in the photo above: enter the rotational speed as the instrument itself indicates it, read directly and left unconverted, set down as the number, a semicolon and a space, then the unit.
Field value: 500; rpm
